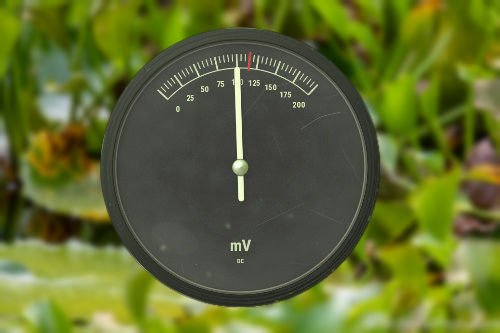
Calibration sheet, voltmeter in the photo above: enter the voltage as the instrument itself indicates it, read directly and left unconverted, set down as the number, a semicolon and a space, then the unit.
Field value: 100; mV
